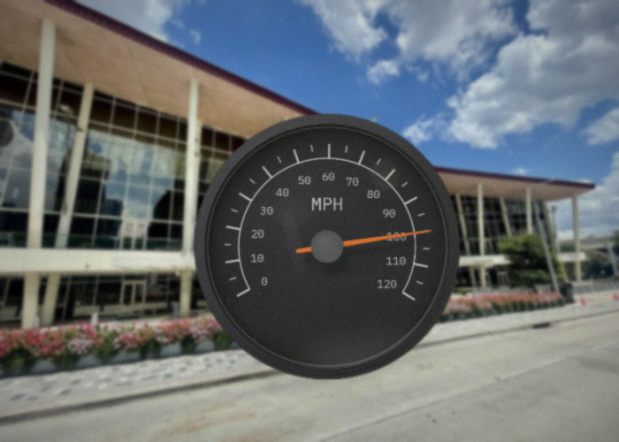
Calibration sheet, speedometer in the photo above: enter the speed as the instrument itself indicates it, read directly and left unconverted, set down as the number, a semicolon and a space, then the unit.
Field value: 100; mph
